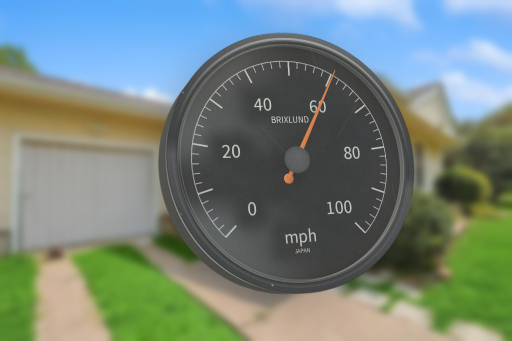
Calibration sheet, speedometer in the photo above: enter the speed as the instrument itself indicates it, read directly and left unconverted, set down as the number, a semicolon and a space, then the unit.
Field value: 60; mph
